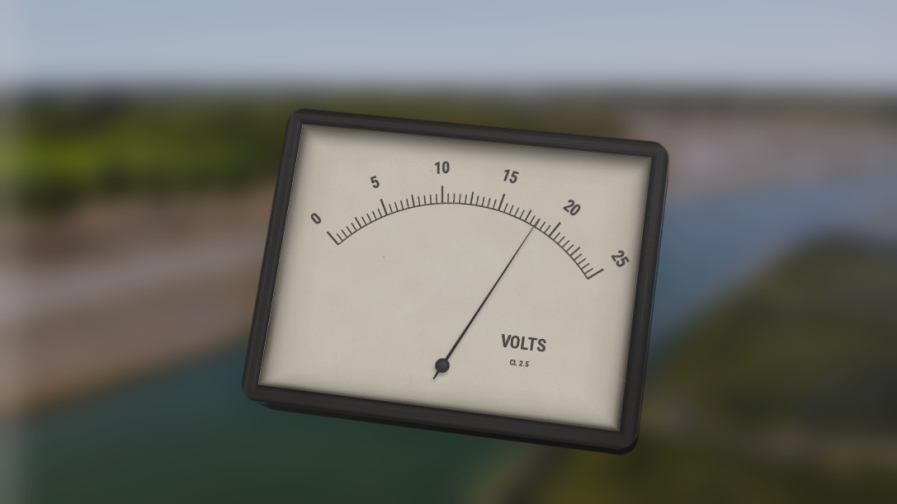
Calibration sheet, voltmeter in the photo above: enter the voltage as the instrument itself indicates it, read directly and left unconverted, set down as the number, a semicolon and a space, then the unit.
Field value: 18.5; V
